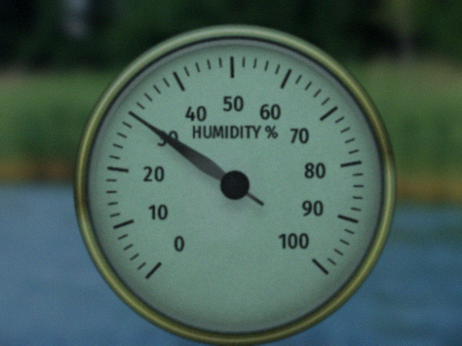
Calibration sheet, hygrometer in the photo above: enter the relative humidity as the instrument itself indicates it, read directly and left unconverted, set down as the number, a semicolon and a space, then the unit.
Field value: 30; %
